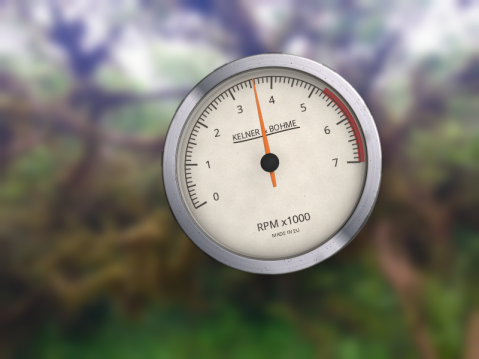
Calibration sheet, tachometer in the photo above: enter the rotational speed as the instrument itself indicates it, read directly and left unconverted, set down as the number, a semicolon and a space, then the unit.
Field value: 3600; rpm
